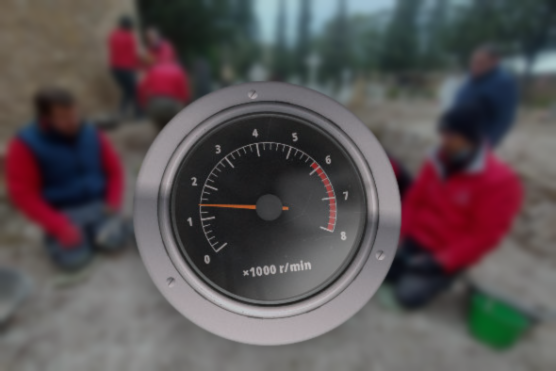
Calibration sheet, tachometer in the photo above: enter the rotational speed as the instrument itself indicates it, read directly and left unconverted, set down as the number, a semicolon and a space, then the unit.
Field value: 1400; rpm
